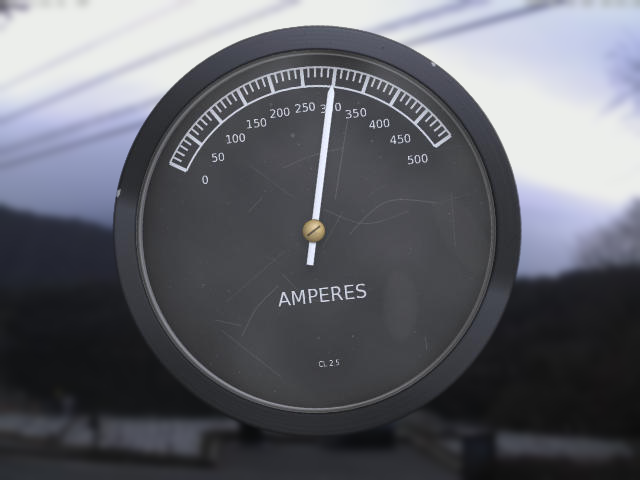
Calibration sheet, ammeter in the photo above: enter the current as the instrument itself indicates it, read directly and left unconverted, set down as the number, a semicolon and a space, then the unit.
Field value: 300; A
